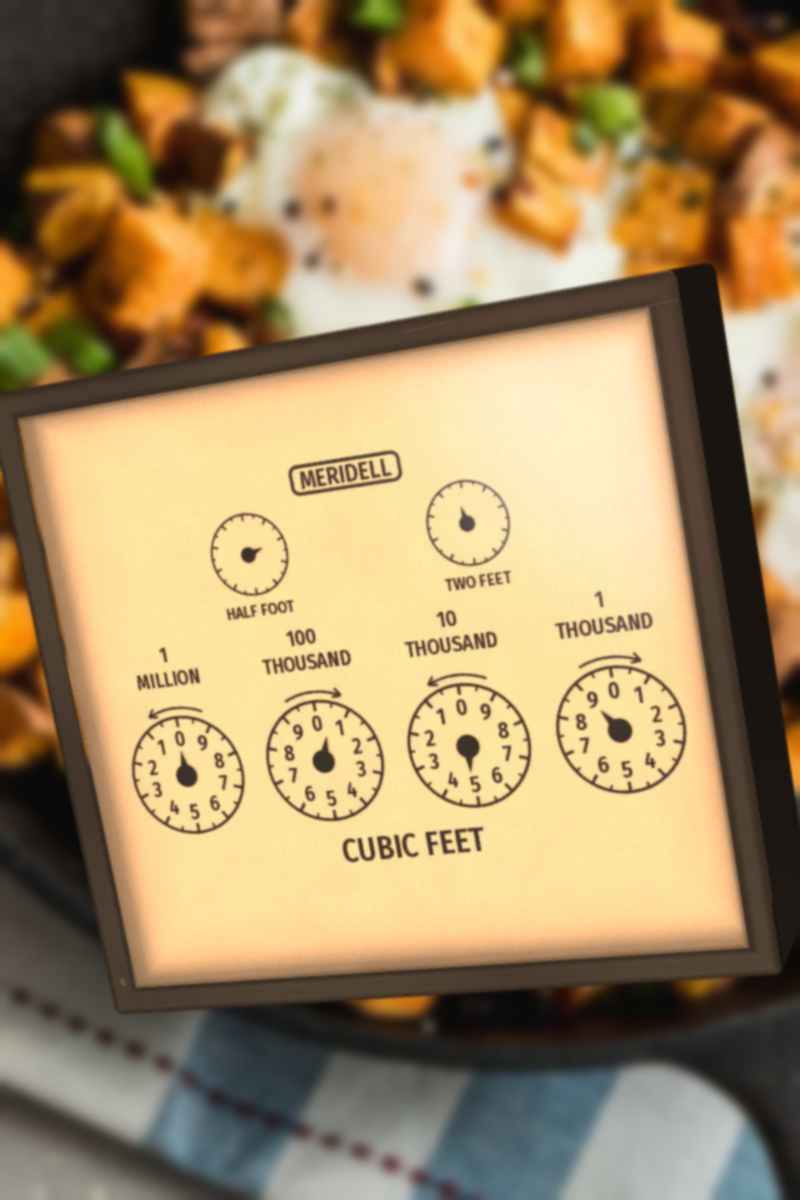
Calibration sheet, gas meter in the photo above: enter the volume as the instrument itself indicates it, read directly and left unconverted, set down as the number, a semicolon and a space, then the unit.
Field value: 4900; ft³
